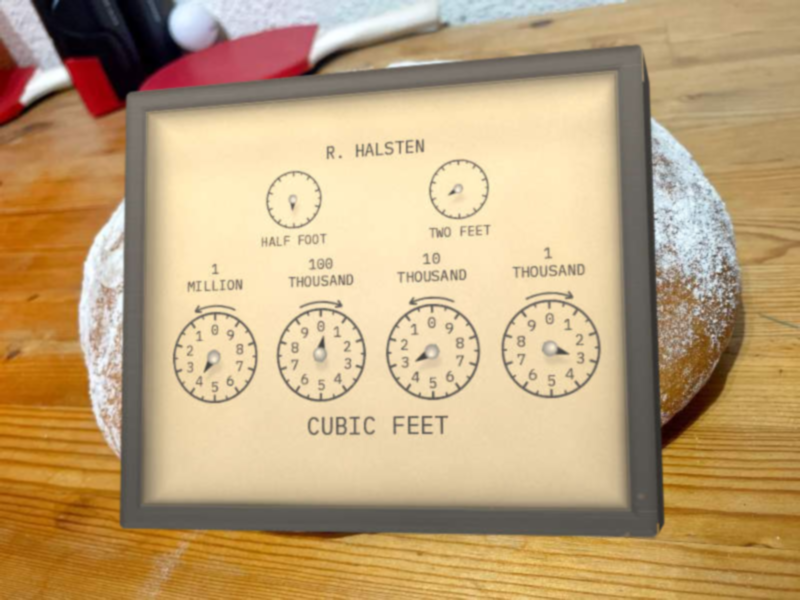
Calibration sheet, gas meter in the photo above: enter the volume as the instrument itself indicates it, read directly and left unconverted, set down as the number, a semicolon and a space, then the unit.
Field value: 403300; ft³
